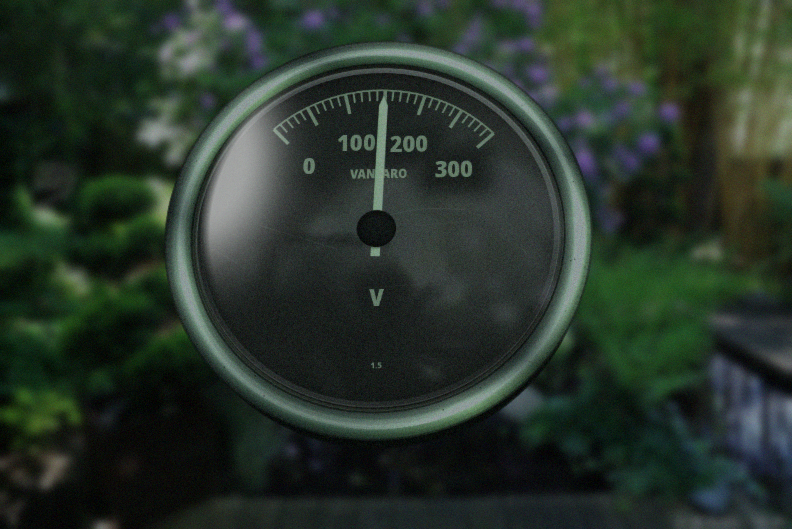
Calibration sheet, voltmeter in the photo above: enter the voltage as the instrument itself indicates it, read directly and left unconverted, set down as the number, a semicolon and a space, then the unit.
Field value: 150; V
